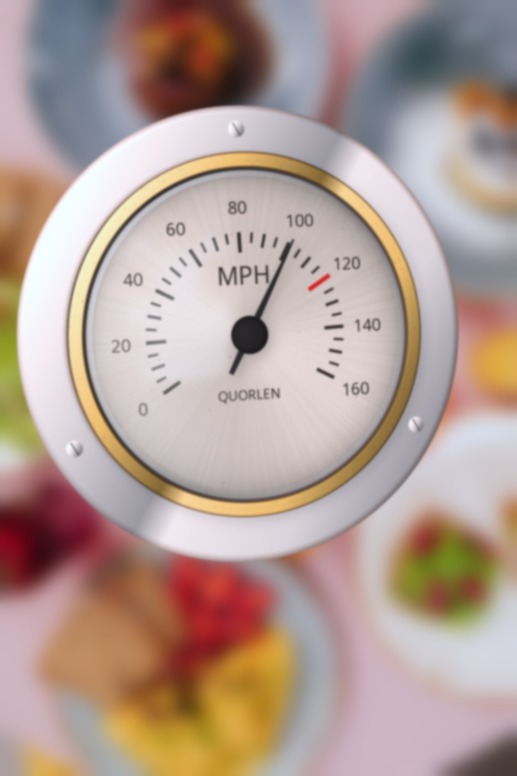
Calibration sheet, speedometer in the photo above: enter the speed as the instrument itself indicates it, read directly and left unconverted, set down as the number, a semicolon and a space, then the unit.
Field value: 100; mph
